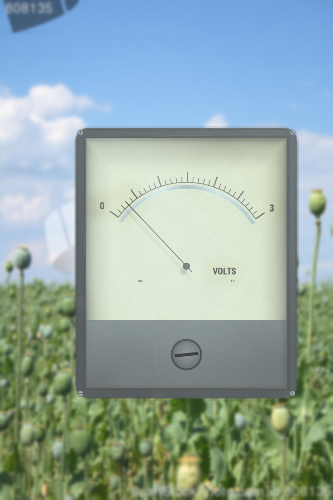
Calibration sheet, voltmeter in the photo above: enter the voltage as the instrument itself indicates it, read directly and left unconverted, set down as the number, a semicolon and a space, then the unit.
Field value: 0.3; V
